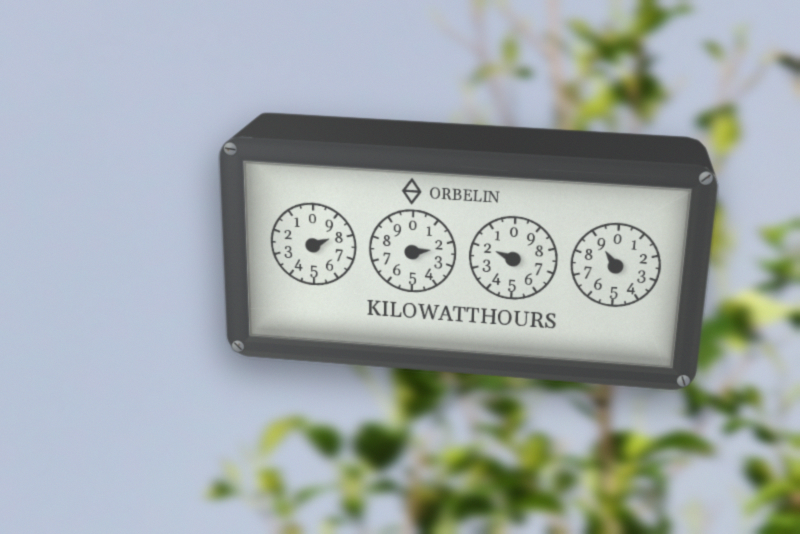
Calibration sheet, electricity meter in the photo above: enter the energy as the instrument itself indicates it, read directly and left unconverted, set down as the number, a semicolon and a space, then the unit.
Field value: 8219; kWh
